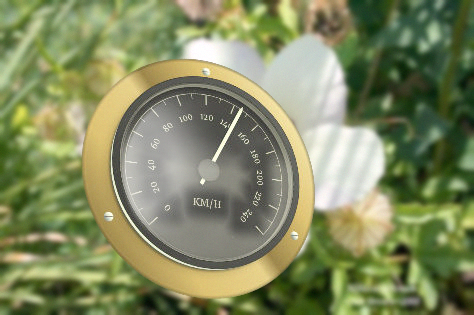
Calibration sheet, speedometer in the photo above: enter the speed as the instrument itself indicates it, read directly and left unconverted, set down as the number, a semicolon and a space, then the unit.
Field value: 145; km/h
